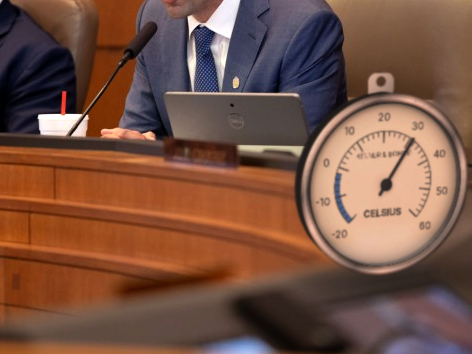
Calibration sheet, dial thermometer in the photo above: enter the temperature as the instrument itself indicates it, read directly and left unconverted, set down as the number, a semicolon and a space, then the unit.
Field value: 30; °C
